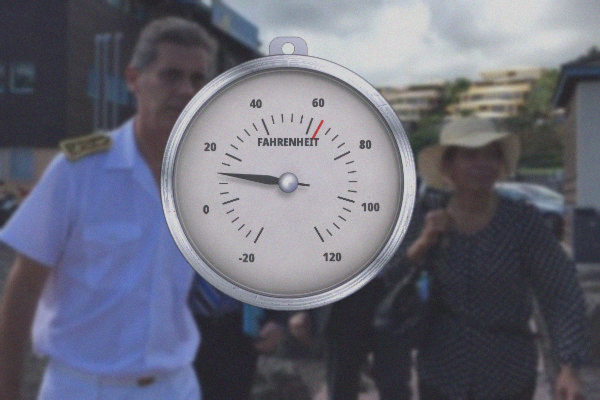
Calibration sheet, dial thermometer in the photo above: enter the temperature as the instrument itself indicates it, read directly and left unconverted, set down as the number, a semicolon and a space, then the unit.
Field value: 12; °F
